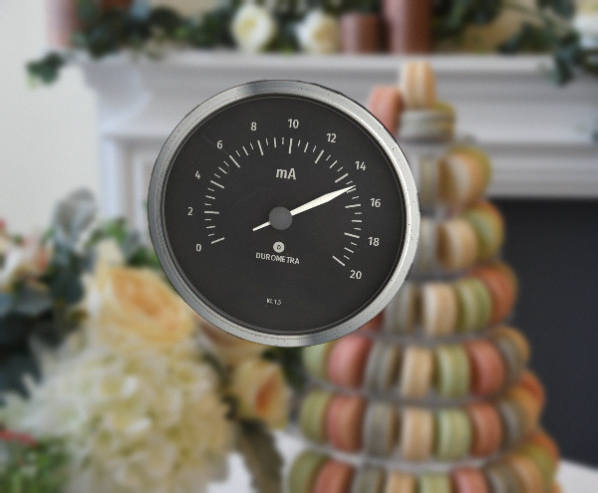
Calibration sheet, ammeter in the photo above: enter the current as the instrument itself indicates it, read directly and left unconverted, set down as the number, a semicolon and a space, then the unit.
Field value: 14.75; mA
